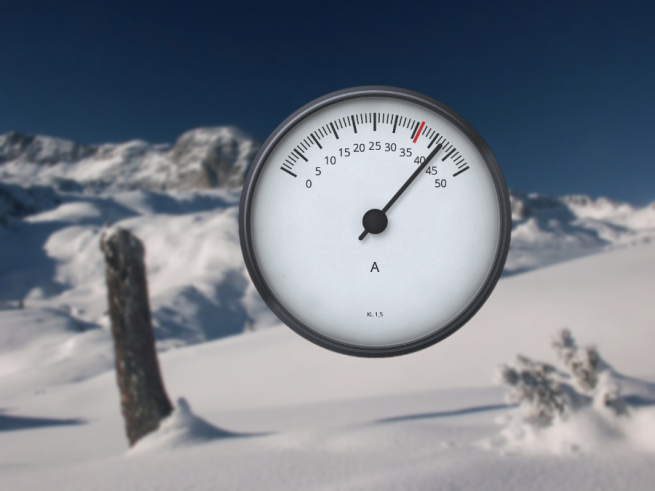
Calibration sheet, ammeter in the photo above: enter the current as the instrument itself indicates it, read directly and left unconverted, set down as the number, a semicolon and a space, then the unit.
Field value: 42; A
